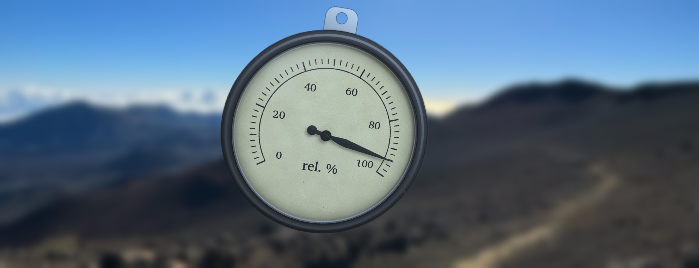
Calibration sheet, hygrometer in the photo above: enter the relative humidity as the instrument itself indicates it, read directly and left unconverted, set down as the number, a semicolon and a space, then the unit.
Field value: 94; %
